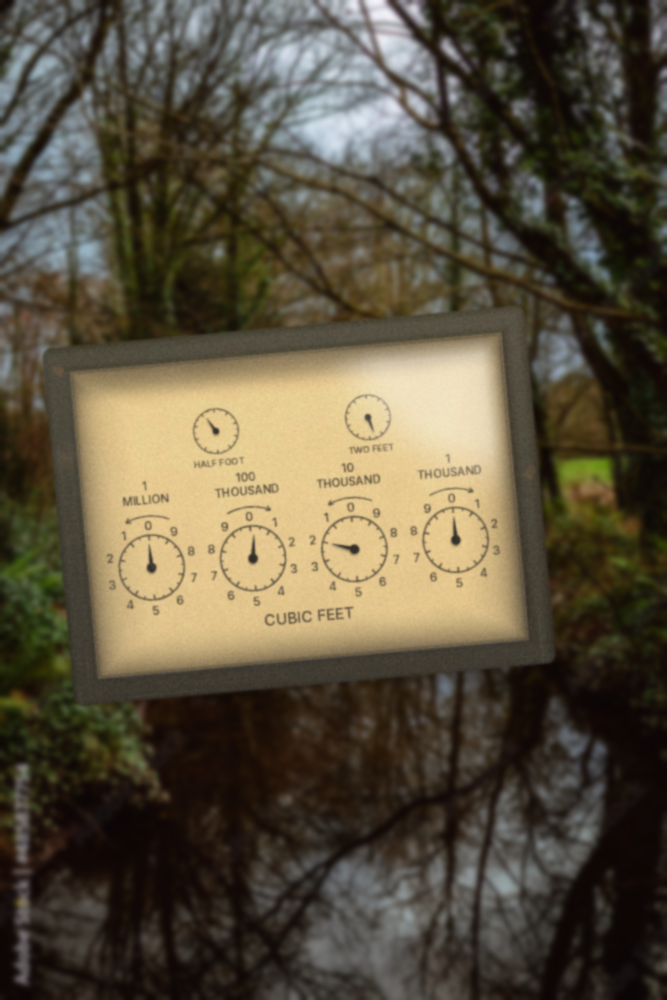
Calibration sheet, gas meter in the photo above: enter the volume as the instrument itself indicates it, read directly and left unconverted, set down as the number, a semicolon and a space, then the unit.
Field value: 2000; ft³
